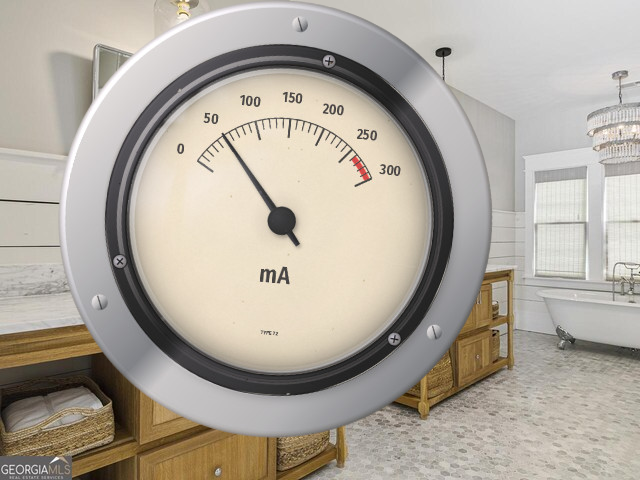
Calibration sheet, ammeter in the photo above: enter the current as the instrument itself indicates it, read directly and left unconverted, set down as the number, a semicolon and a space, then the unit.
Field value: 50; mA
